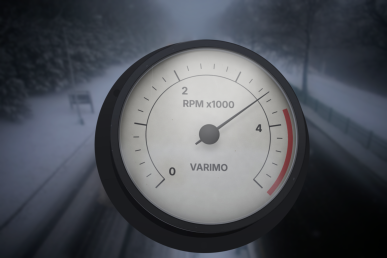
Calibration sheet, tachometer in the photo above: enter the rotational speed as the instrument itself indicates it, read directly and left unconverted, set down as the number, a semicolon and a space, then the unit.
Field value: 3500; rpm
